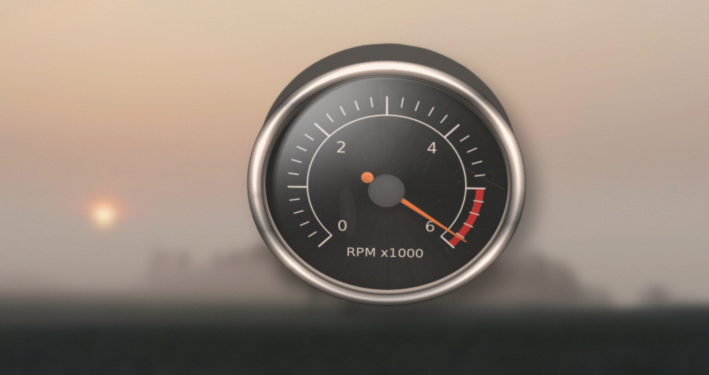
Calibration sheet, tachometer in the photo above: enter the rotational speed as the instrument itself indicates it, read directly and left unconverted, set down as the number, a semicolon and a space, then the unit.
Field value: 5800; rpm
